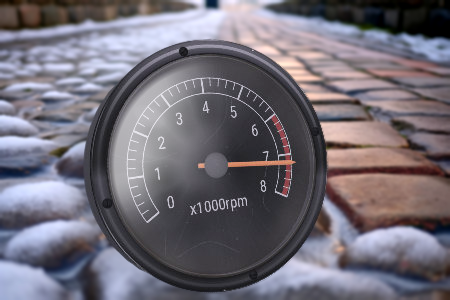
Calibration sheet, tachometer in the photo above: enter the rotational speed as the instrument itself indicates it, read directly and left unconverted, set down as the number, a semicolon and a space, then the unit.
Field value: 7200; rpm
